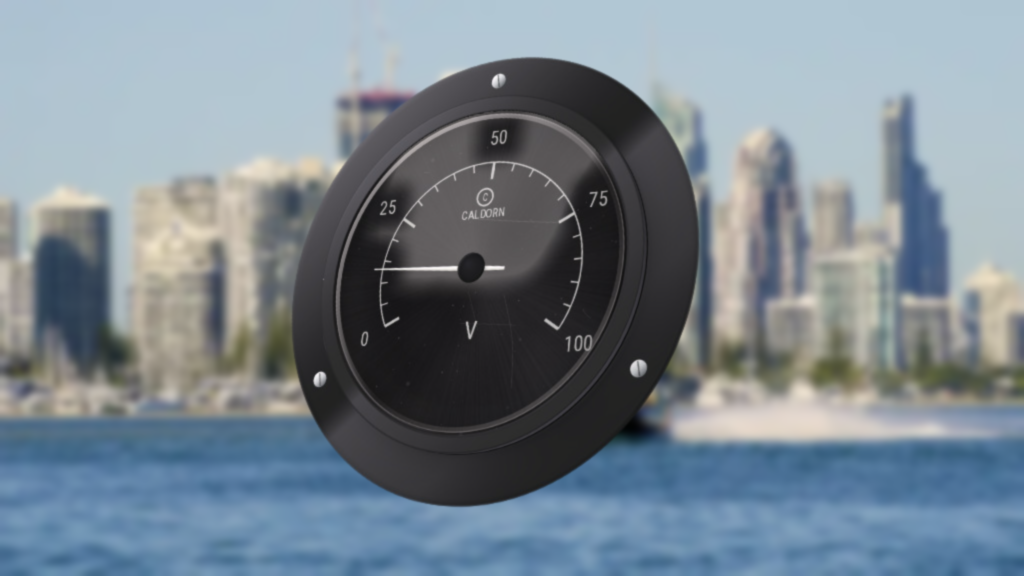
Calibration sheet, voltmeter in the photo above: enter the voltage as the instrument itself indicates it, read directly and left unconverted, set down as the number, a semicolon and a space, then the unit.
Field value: 12.5; V
